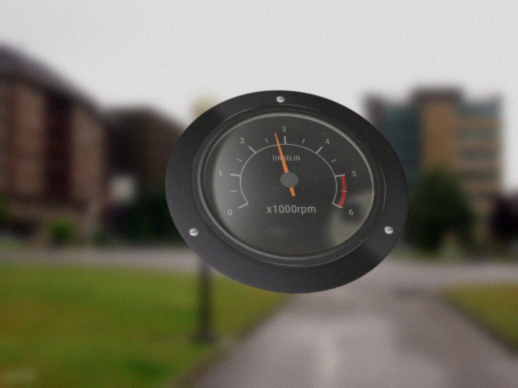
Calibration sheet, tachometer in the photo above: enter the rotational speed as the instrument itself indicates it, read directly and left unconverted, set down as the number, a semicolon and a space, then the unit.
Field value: 2750; rpm
